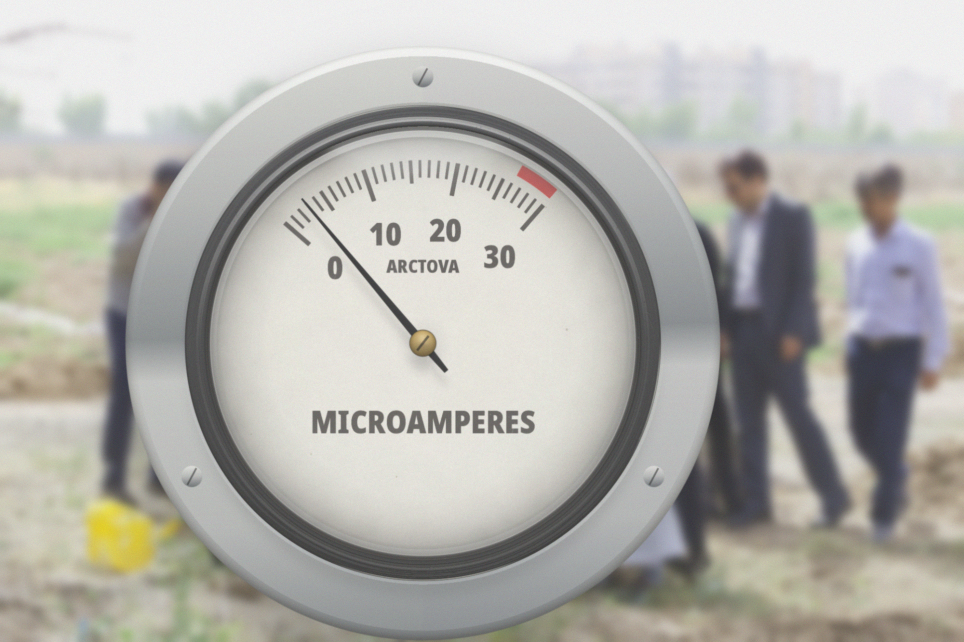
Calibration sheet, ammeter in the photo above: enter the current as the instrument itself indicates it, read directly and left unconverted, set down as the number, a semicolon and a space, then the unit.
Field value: 3; µA
